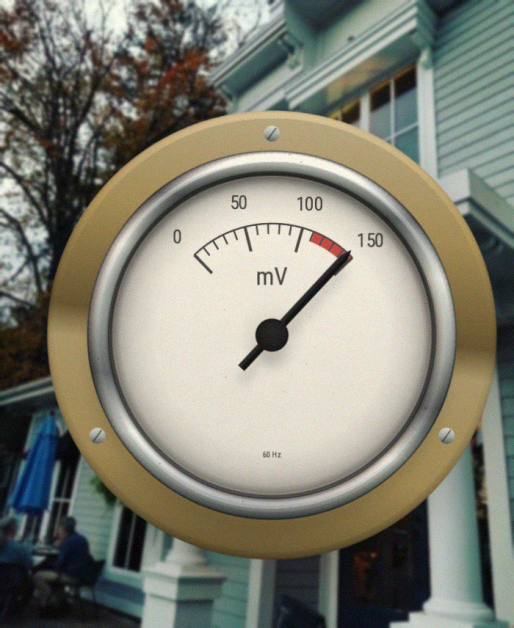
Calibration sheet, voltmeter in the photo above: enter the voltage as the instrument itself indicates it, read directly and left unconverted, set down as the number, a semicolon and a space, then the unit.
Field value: 145; mV
